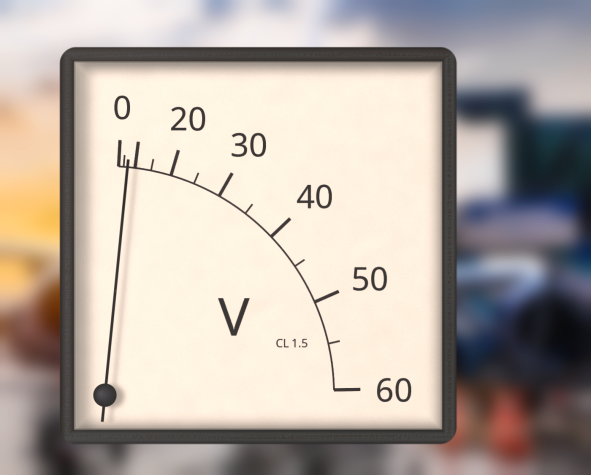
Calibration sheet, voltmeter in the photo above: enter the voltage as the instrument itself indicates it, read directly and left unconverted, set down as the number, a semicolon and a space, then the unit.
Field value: 7.5; V
